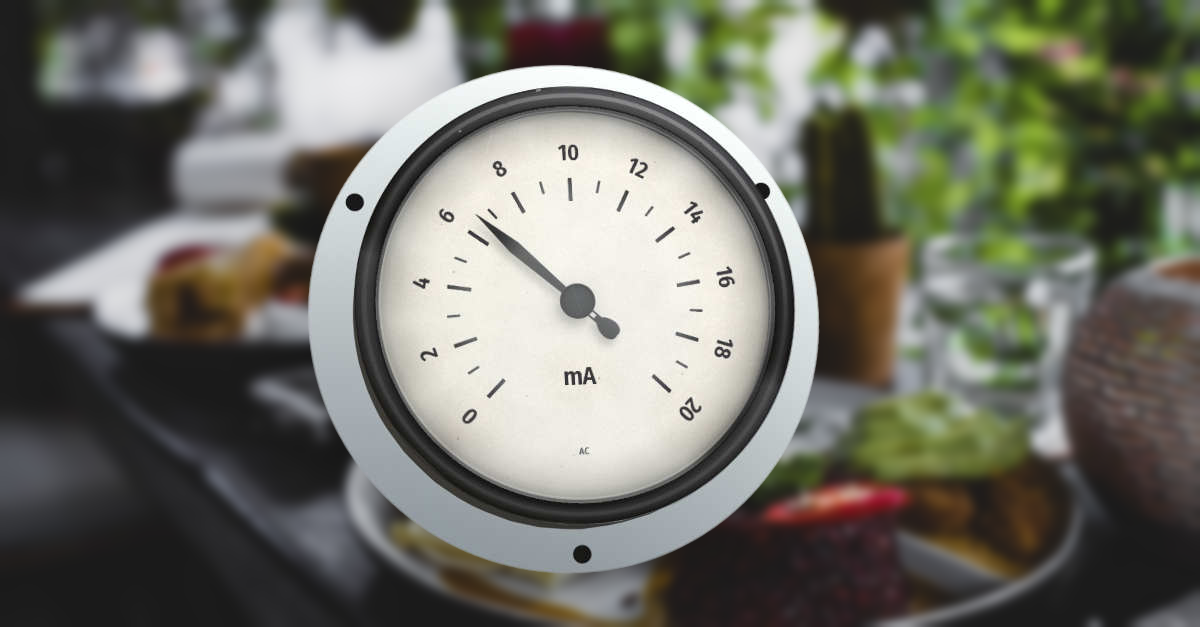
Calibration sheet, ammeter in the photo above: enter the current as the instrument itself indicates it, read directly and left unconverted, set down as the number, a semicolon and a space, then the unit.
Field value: 6.5; mA
